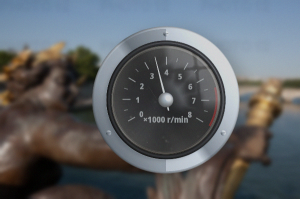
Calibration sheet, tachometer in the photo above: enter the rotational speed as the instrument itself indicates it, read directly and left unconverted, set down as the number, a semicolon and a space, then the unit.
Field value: 3500; rpm
